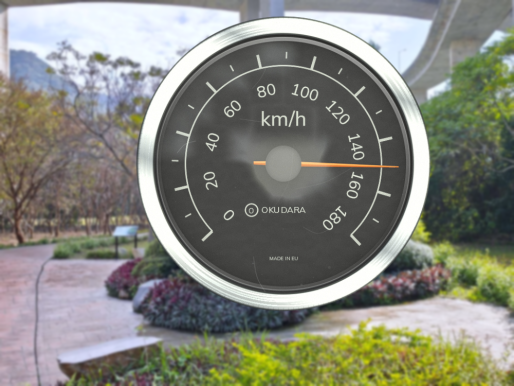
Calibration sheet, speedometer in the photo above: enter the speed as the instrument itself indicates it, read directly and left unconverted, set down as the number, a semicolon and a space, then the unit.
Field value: 150; km/h
